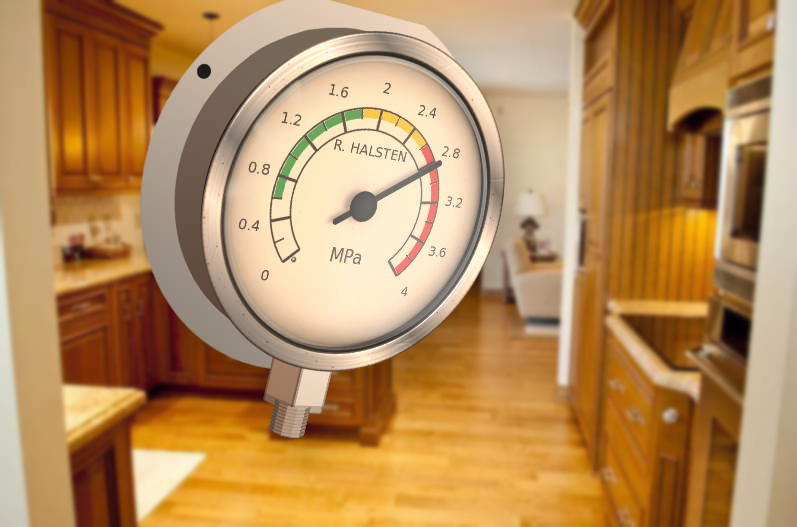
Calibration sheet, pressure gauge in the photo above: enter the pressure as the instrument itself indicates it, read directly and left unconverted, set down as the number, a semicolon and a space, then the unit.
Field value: 2.8; MPa
